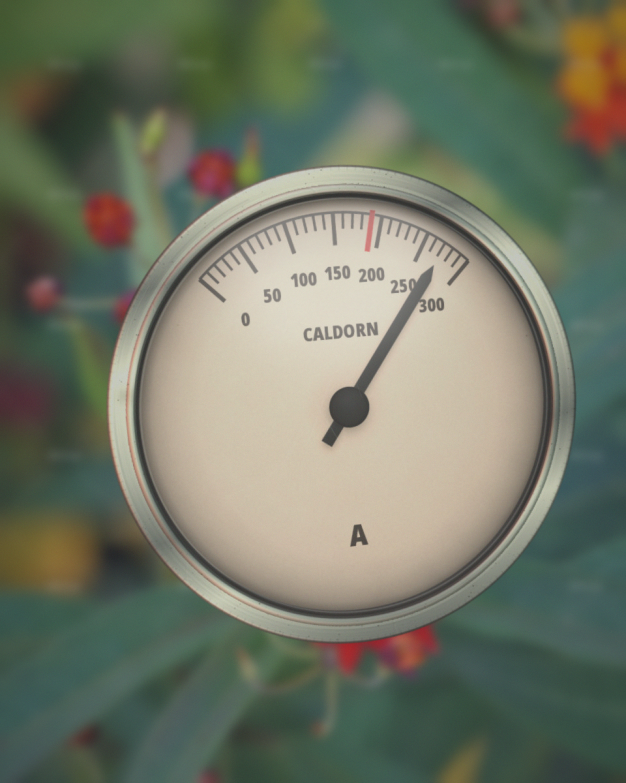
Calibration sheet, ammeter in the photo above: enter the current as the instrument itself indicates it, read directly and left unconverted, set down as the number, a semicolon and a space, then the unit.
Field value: 270; A
